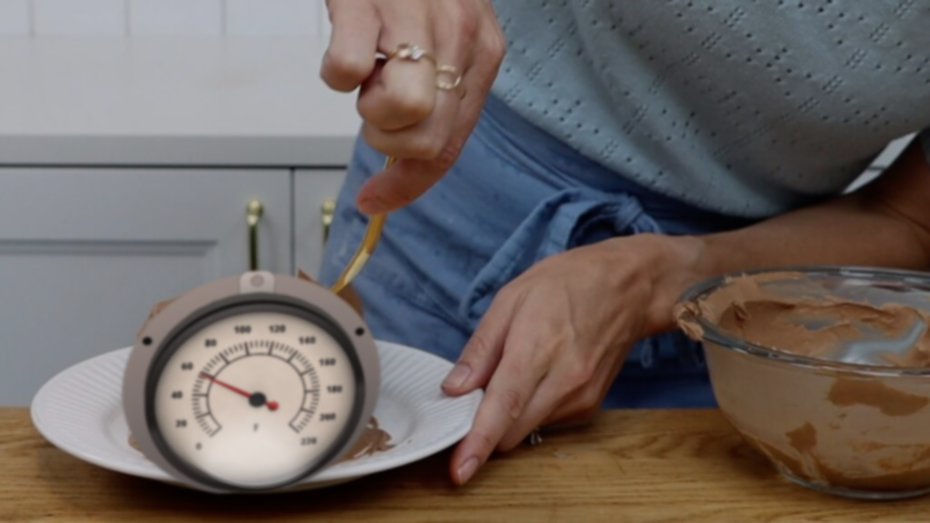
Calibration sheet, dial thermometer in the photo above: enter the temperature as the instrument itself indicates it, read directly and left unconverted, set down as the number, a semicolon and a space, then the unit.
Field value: 60; °F
